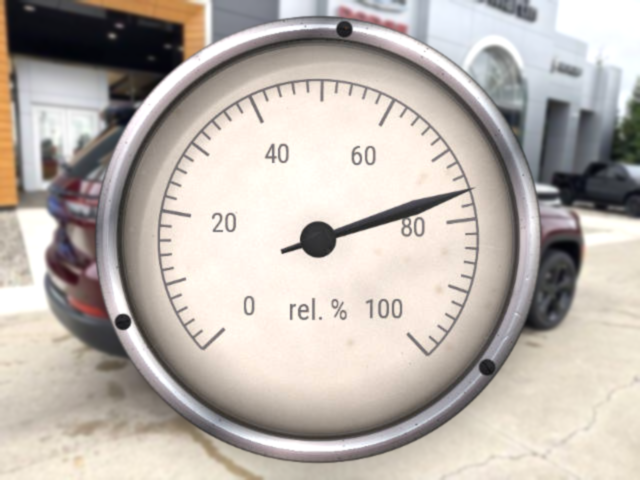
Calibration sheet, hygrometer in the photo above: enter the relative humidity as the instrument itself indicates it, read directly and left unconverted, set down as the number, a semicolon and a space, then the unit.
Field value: 76; %
